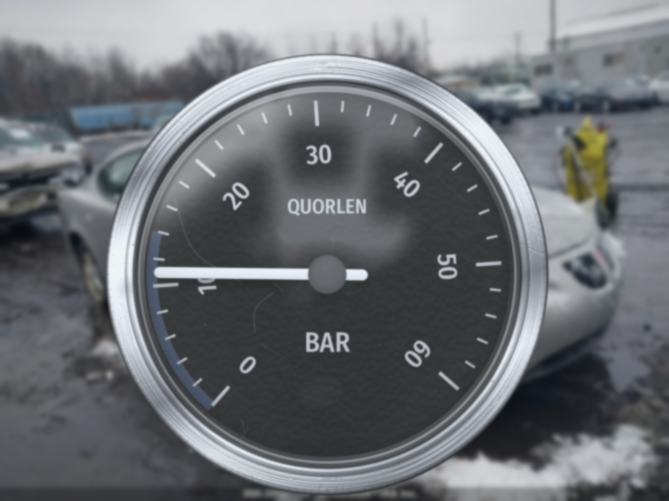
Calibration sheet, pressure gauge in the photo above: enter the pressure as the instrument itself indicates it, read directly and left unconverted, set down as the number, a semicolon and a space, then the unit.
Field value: 11; bar
